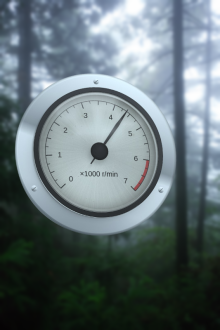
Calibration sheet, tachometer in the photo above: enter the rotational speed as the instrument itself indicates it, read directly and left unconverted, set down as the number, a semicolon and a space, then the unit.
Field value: 4375; rpm
